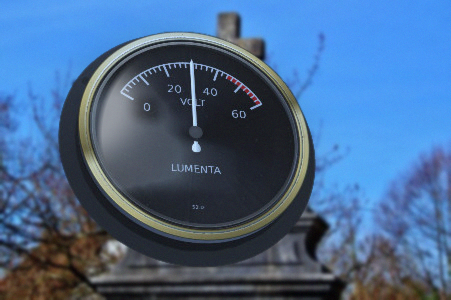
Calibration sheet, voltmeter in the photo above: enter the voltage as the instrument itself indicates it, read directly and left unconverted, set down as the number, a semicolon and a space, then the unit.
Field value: 30; V
